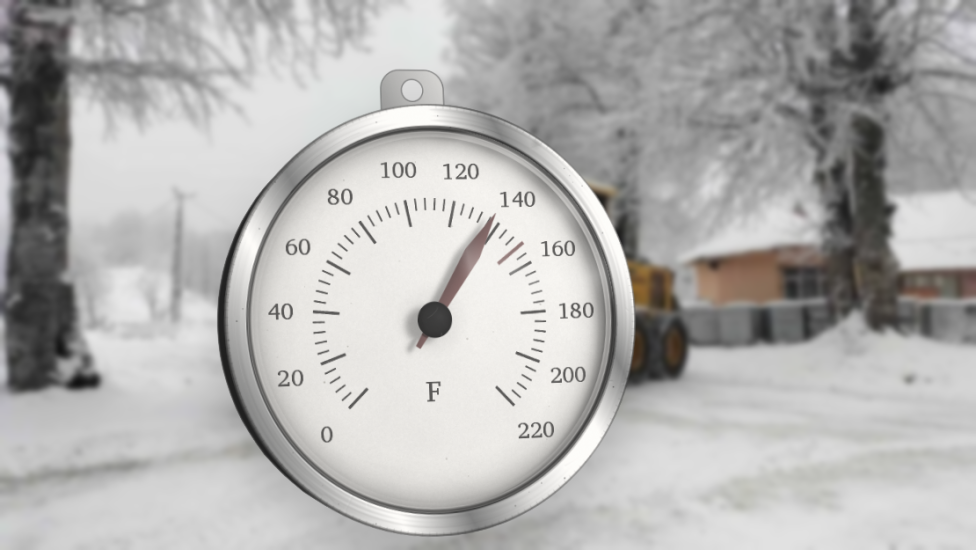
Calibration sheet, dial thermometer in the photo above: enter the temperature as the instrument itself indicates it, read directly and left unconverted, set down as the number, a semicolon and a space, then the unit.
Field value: 136; °F
